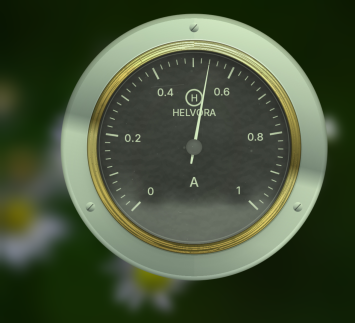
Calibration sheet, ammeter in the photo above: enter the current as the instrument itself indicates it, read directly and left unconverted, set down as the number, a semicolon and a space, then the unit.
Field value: 0.54; A
